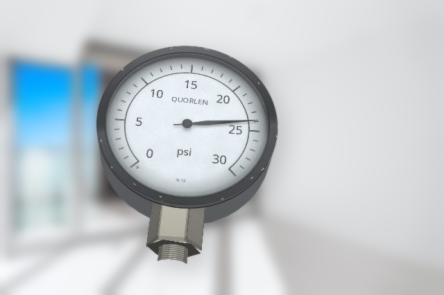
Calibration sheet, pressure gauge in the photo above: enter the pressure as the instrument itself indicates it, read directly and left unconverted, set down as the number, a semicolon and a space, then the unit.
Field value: 24; psi
